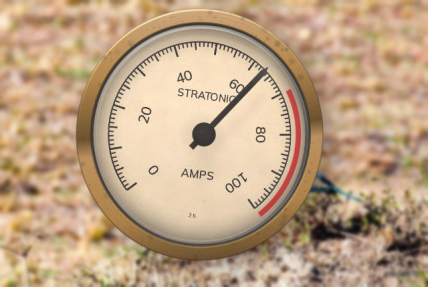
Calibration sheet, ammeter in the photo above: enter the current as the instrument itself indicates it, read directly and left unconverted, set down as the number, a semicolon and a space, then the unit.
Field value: 63; A
